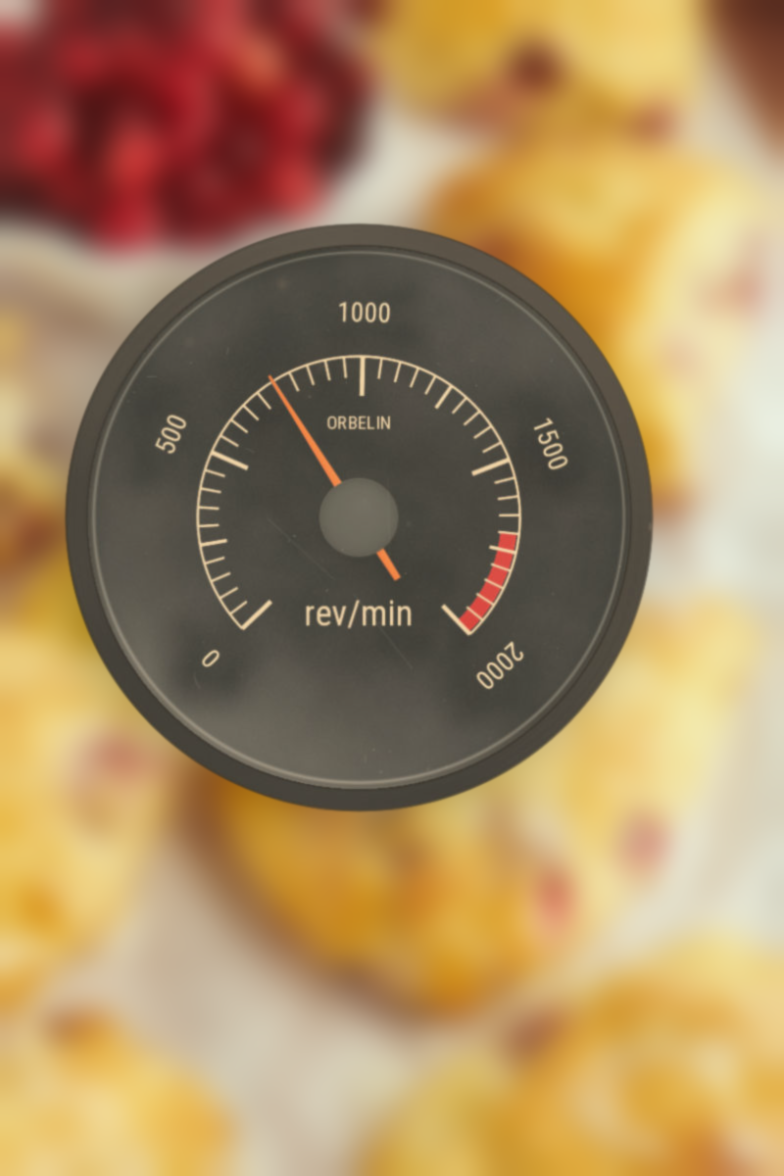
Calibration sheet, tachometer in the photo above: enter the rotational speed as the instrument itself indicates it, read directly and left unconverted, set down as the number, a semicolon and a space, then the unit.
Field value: 750; rpm
